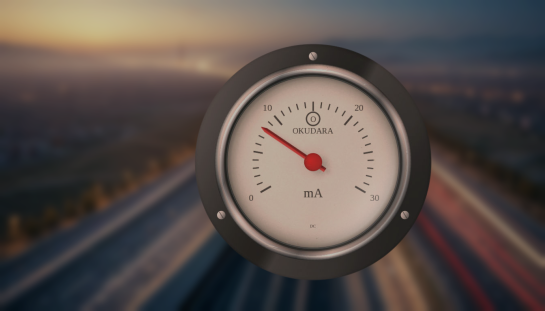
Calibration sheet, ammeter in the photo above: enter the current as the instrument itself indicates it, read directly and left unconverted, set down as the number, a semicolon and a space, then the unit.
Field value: 8; mA
